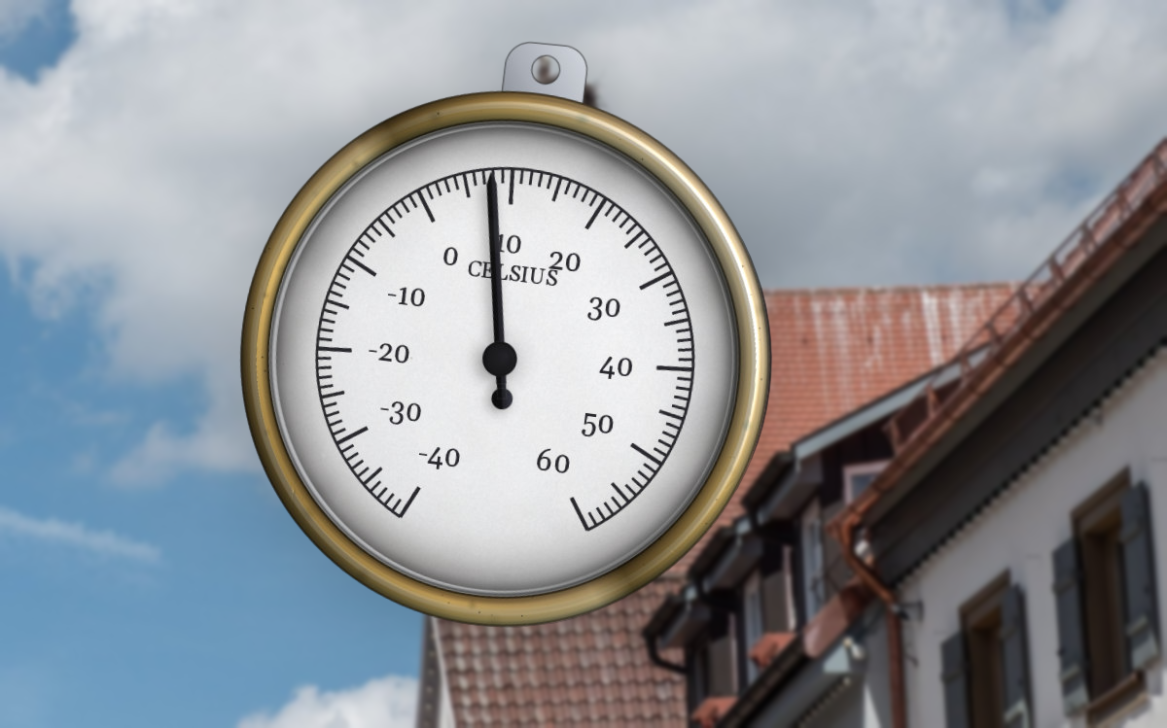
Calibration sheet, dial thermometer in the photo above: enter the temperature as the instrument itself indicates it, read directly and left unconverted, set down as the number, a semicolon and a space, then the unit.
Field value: 8; °C
